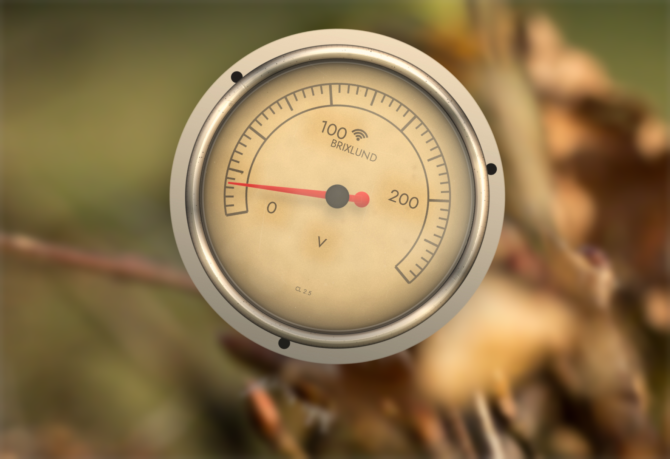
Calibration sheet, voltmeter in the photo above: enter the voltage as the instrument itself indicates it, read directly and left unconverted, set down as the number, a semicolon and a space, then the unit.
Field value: 17.5; V
